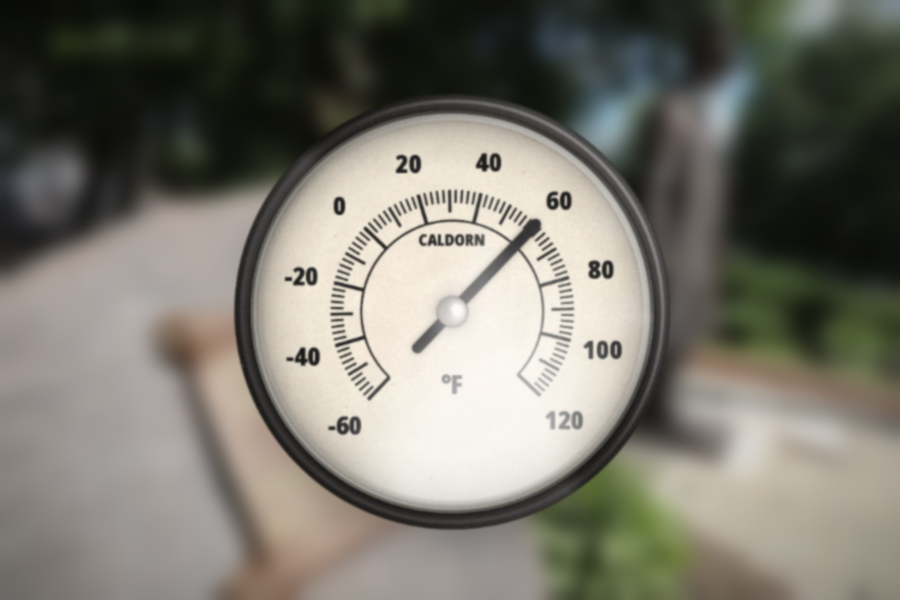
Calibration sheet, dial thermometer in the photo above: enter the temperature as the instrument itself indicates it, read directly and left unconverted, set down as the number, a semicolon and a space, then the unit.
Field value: 60; °F
